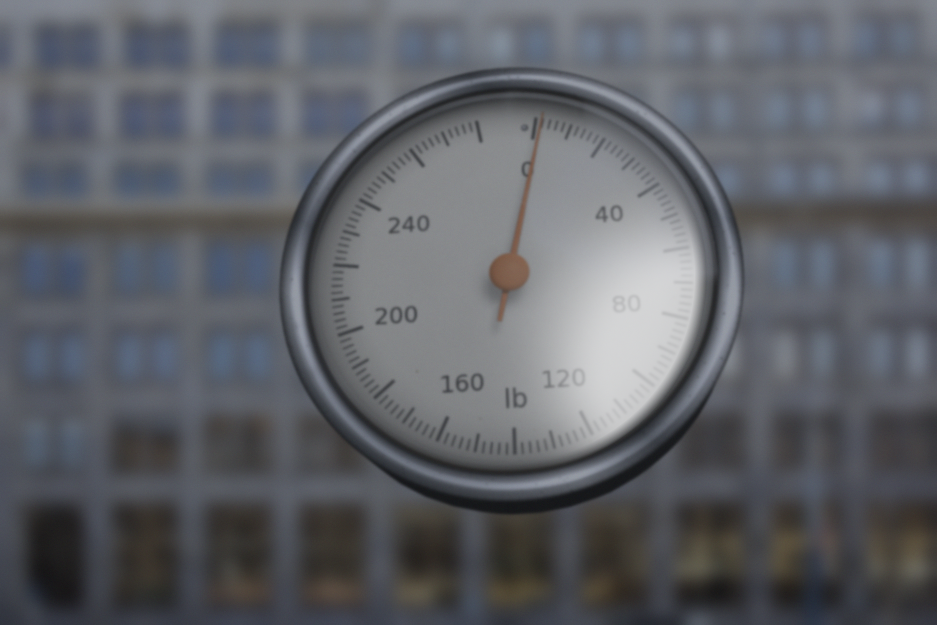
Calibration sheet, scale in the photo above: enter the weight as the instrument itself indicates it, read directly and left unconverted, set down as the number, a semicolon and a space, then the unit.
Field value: 2; lb
